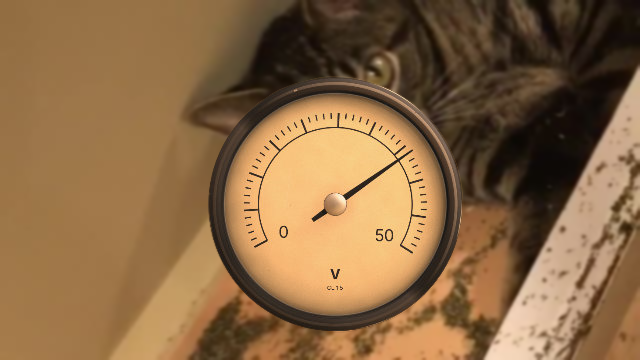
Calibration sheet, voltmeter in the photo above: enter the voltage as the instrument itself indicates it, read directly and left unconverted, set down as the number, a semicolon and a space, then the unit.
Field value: 36; V
